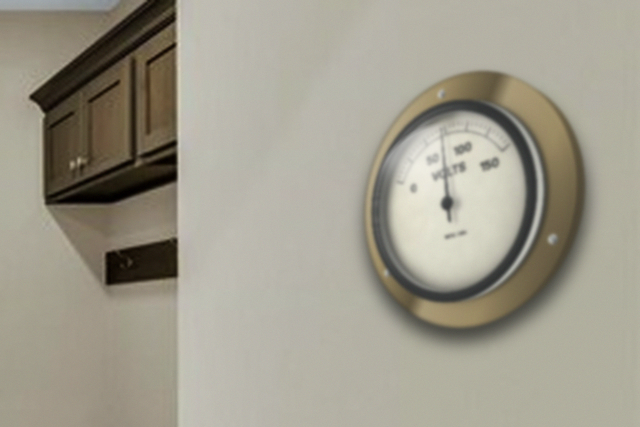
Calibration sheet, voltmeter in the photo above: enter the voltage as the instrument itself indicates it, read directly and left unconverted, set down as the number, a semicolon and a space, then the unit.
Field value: 75; V
